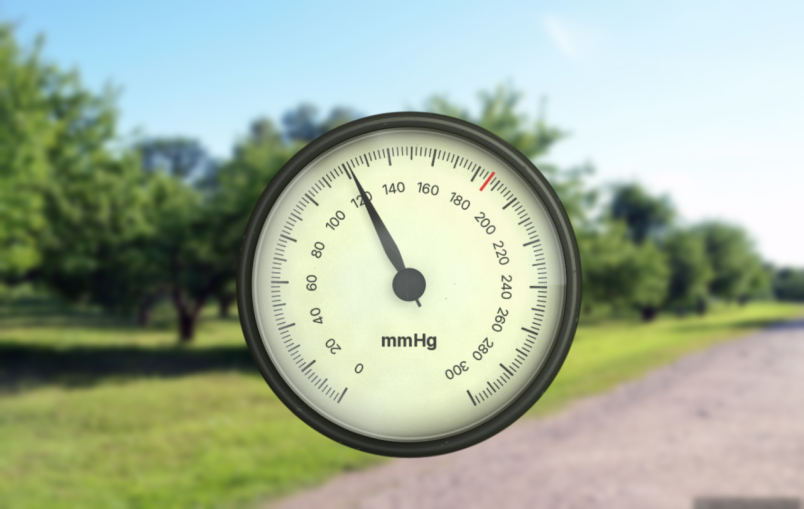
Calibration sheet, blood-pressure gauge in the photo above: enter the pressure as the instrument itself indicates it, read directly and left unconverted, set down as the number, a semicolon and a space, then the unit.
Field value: 122; mmHg
